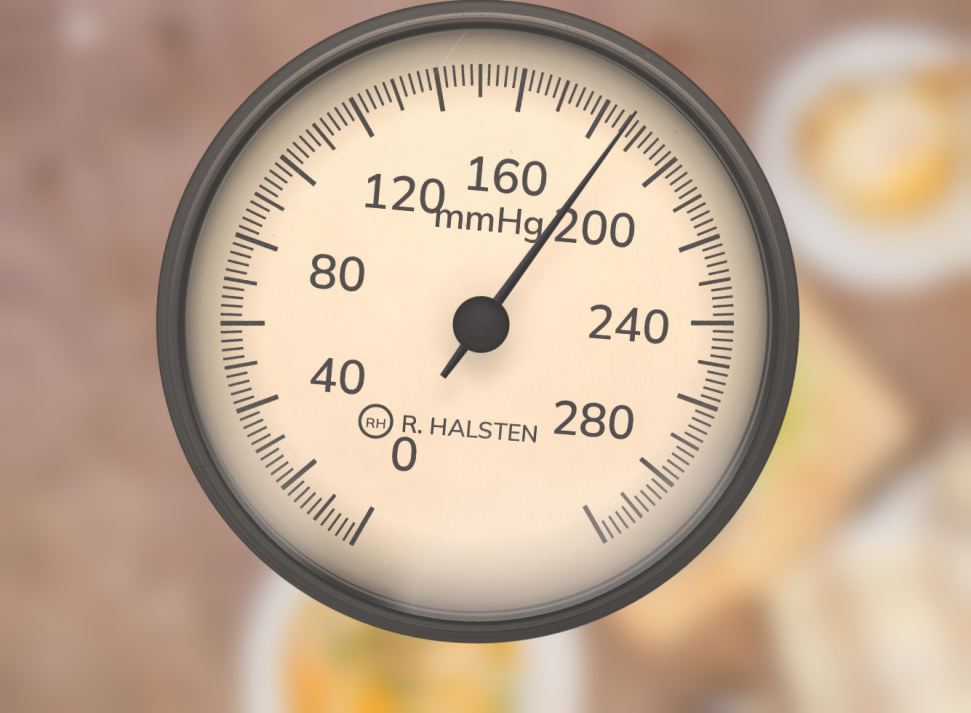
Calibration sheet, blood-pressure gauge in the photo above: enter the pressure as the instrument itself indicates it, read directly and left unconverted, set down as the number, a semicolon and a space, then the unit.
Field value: 186; mmHg
